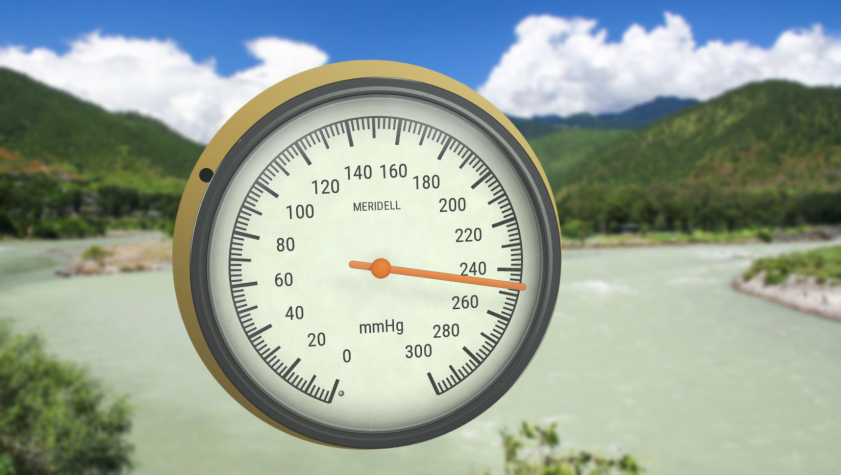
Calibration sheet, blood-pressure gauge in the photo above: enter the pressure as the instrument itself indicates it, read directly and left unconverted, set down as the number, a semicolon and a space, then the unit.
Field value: 246; mmHg
